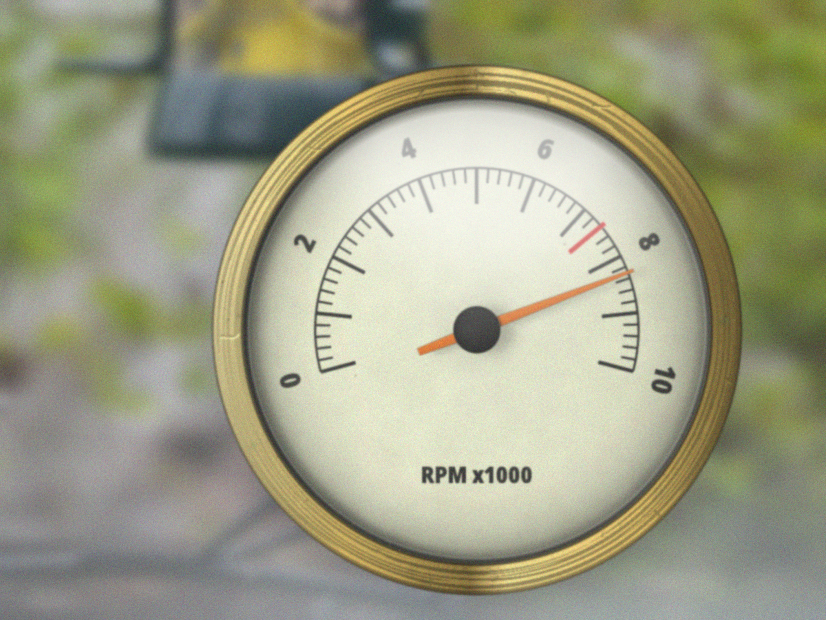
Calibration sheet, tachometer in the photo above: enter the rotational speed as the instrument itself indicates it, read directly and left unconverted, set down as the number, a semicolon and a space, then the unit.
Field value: 8300; rpm
